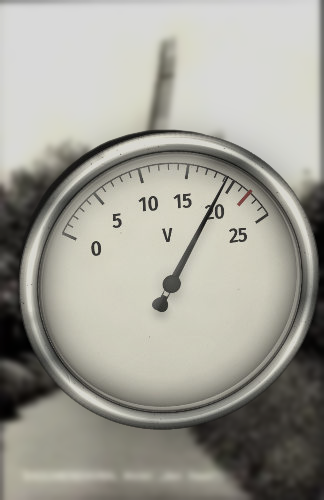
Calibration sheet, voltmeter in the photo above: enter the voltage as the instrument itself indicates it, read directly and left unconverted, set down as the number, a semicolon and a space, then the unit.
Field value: 19; V
